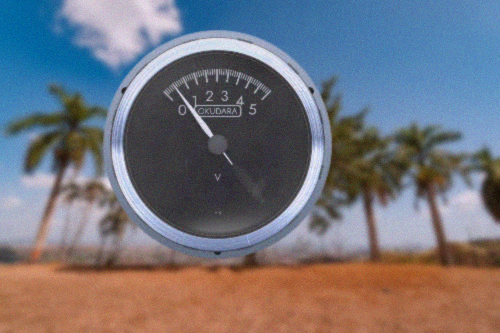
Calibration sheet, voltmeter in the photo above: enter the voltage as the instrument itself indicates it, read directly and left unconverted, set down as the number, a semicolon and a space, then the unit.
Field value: 0.5; V
